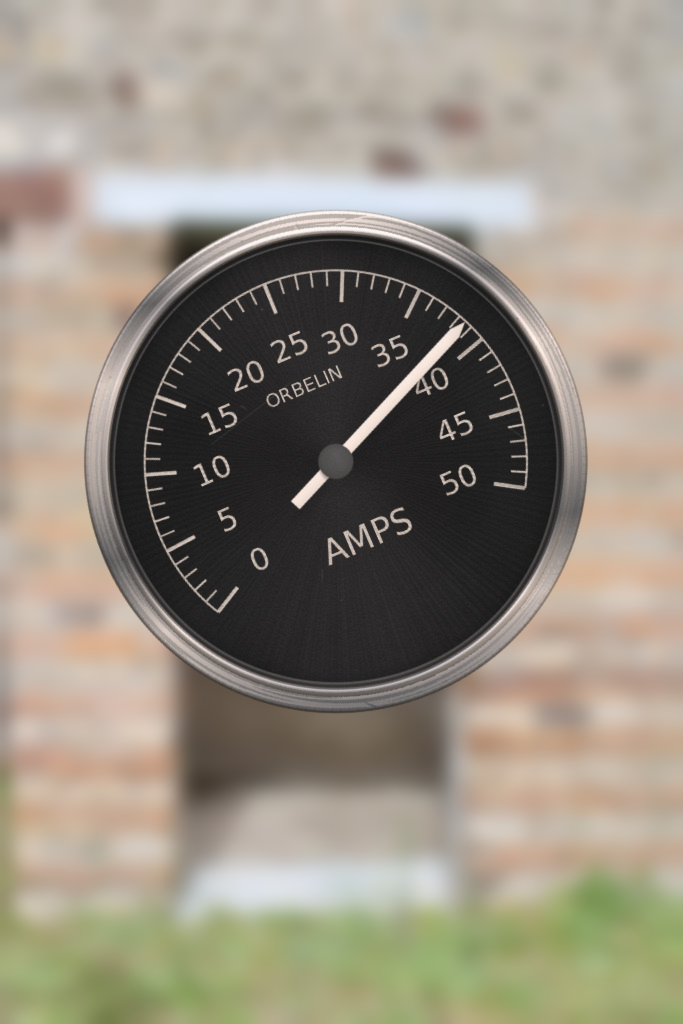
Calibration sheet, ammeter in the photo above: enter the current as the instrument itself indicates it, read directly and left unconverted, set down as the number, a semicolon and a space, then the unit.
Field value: 38.5; A
